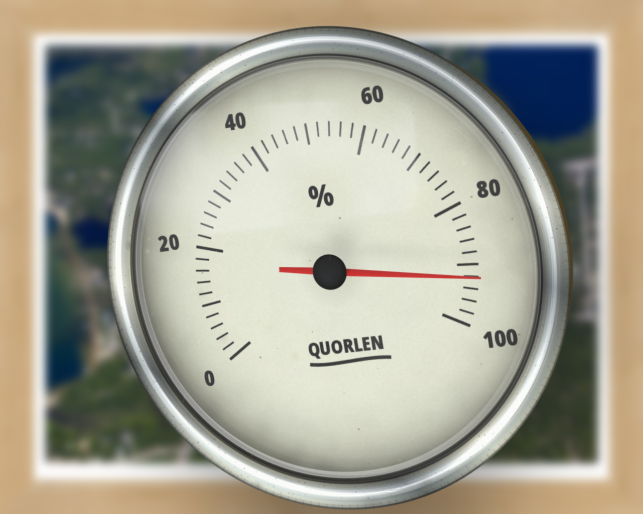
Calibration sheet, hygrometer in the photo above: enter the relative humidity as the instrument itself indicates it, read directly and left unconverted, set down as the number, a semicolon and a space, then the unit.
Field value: 92; %
